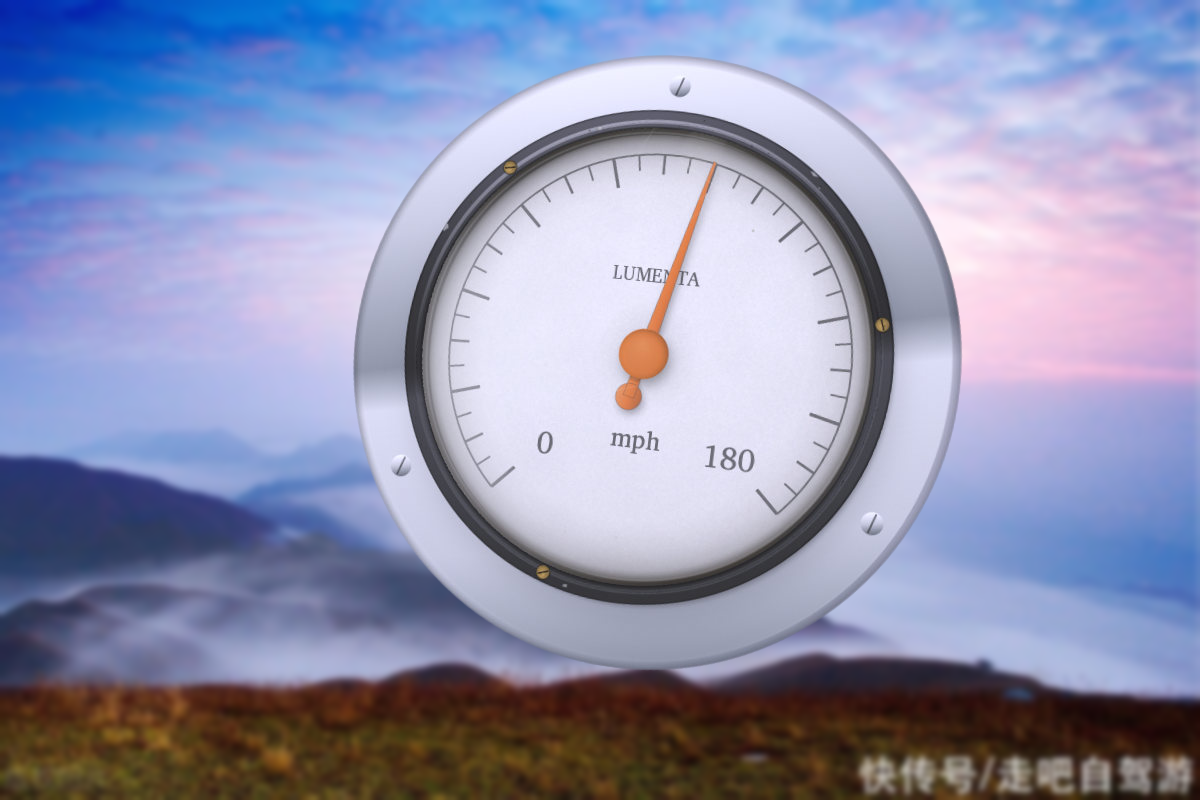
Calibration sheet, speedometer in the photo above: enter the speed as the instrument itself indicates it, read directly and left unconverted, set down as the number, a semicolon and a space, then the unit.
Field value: 100; mph
